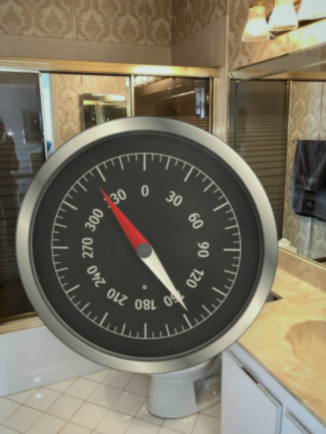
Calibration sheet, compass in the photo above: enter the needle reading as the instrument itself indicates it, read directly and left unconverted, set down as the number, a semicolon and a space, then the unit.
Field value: 325; °
